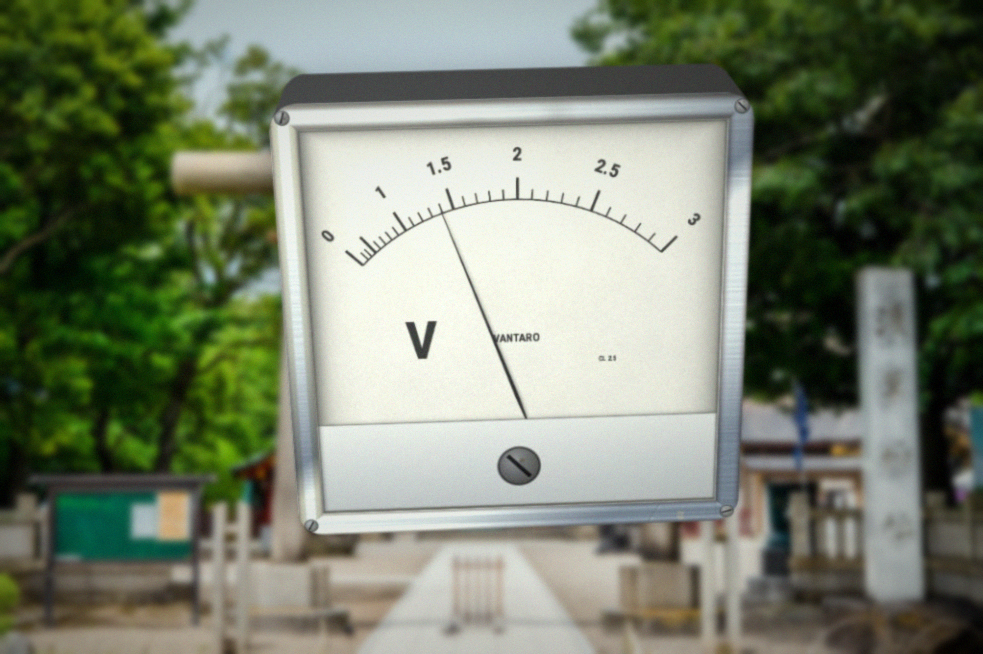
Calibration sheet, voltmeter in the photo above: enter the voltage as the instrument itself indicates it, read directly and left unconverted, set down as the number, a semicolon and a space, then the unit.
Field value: 1.4; V
